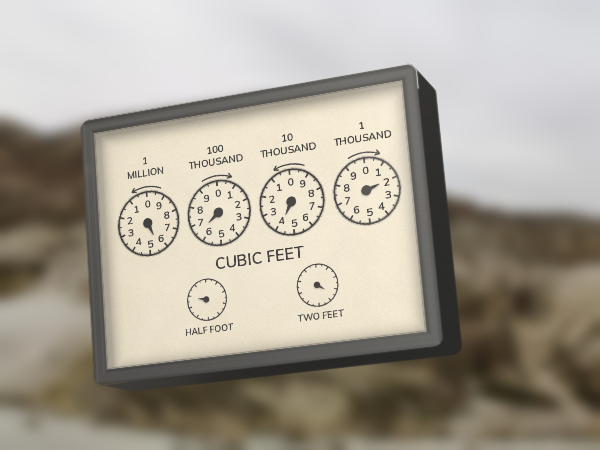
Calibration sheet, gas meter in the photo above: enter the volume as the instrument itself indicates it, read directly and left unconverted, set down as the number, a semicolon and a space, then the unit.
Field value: 564200; ft³
